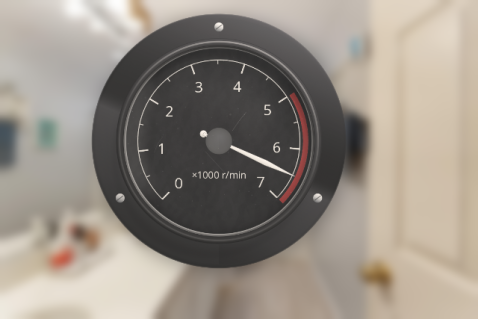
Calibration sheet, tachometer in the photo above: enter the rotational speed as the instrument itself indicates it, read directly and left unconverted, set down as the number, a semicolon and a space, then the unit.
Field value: 6500; rpm
